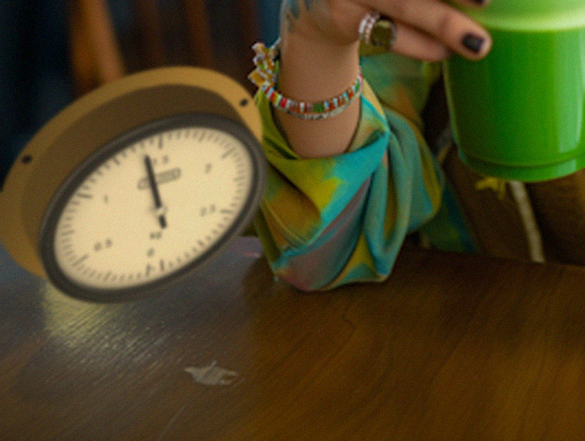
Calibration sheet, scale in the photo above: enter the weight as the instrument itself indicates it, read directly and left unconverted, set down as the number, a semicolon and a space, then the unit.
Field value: 1.4; kg
